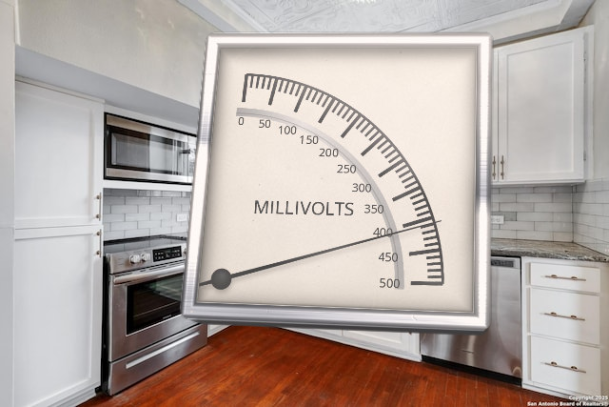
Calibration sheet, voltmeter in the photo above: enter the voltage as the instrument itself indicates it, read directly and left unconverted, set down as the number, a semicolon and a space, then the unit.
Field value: 410; mV
